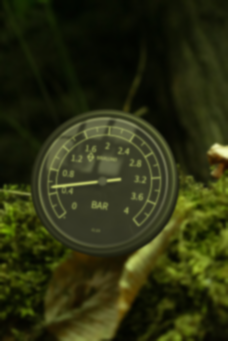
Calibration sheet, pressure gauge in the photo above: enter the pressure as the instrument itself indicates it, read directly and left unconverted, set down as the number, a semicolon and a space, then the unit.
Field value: 0.5; bar
